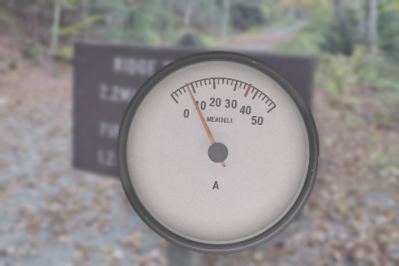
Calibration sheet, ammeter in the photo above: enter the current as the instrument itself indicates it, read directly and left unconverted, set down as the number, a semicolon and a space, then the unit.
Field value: 8; A
